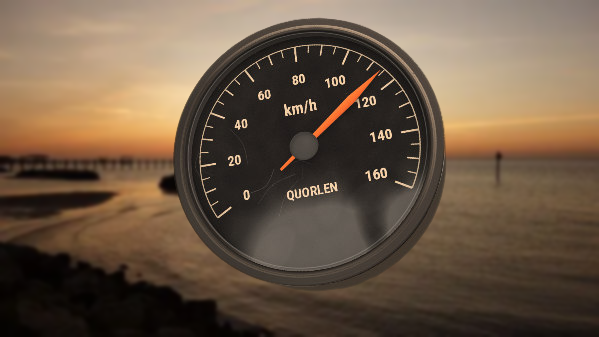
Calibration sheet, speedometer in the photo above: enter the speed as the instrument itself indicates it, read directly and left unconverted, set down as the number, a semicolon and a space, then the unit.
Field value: 115; km/h
